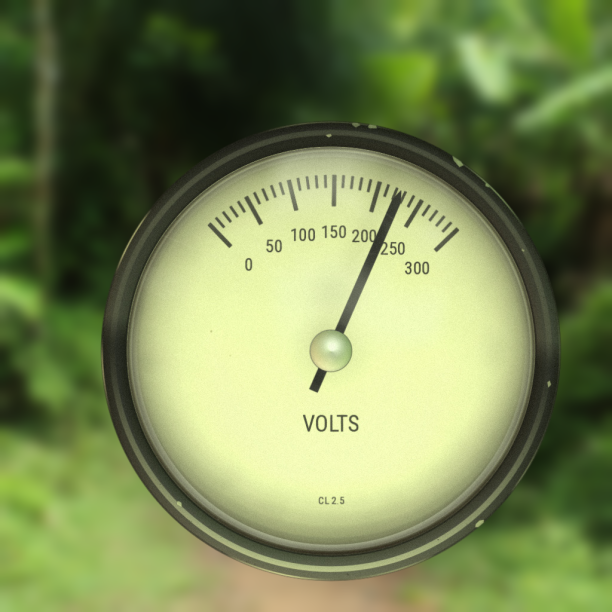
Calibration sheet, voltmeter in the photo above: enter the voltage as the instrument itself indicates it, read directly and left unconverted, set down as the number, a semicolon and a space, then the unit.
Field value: 225; V
